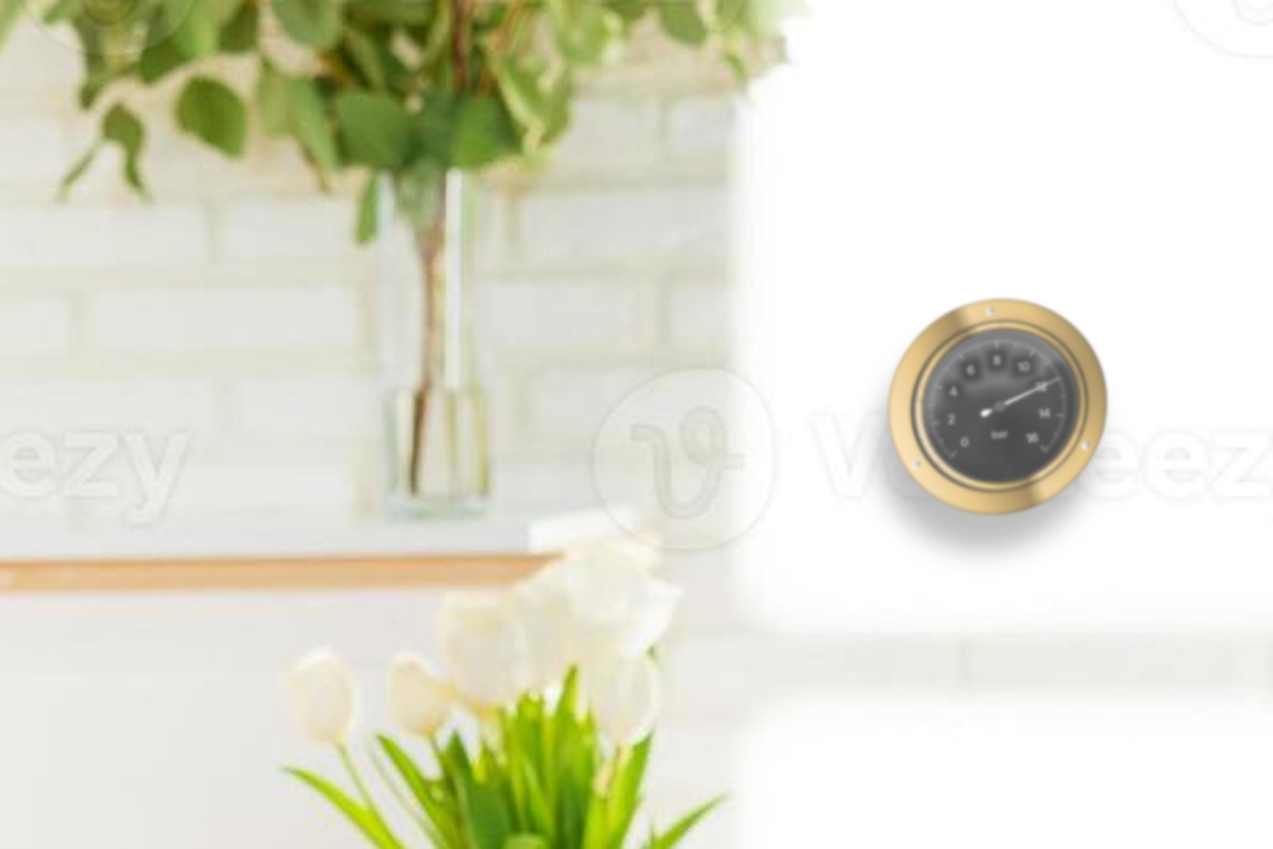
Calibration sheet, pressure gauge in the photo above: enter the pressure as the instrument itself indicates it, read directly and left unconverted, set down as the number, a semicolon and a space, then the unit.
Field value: 12; bar
